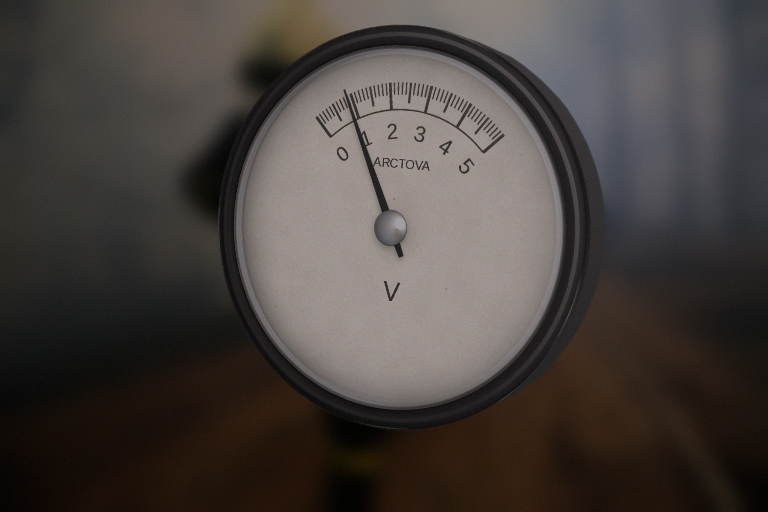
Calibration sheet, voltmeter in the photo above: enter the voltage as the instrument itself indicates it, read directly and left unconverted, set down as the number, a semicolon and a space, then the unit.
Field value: 1; V
